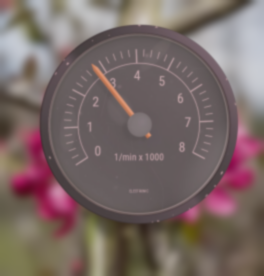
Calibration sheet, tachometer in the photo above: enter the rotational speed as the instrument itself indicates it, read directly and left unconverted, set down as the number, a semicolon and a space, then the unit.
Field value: 2800; rpm
